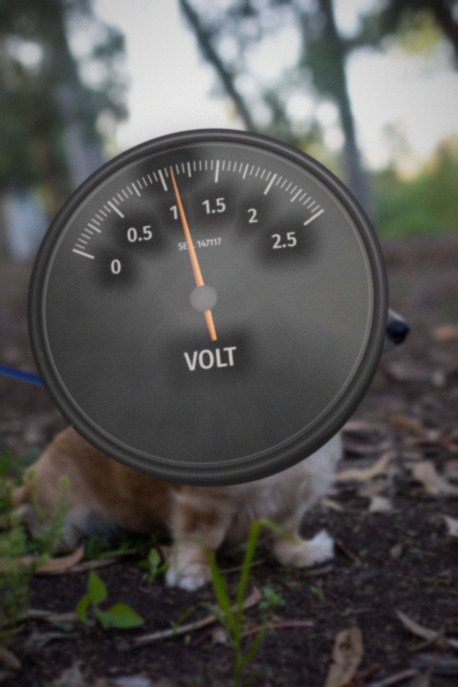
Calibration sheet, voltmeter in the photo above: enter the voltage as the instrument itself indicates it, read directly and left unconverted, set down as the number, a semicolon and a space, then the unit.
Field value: 1.1; V
